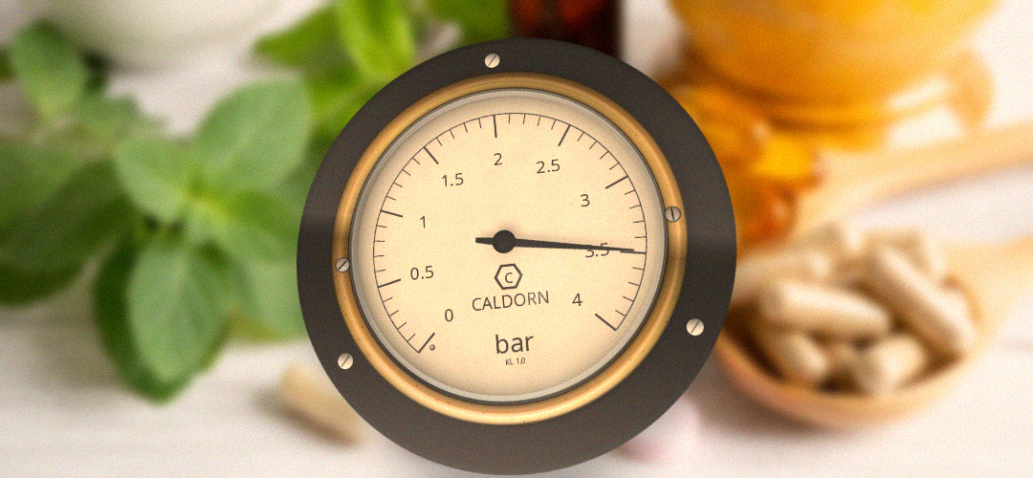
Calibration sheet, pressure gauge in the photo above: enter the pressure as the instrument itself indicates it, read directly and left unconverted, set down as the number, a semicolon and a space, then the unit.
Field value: 3.5; bar
